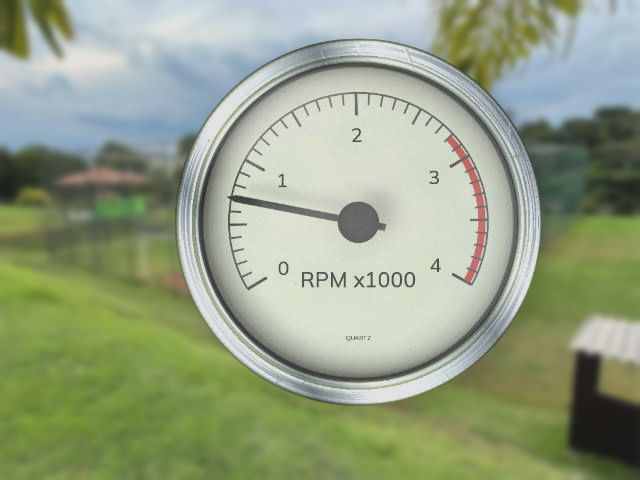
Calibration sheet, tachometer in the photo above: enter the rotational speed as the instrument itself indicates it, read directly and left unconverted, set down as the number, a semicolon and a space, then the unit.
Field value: 700; rpm
